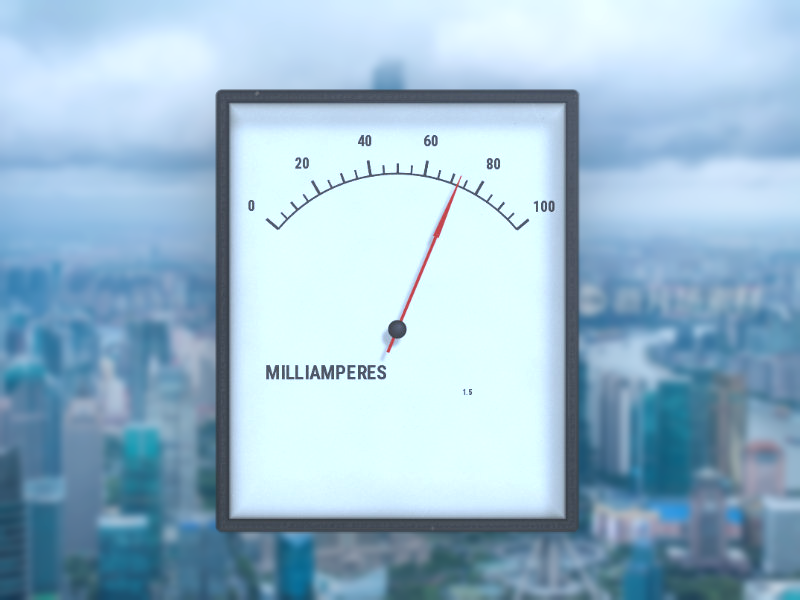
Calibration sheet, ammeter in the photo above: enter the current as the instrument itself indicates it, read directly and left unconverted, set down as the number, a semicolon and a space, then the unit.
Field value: 72.5; mA
